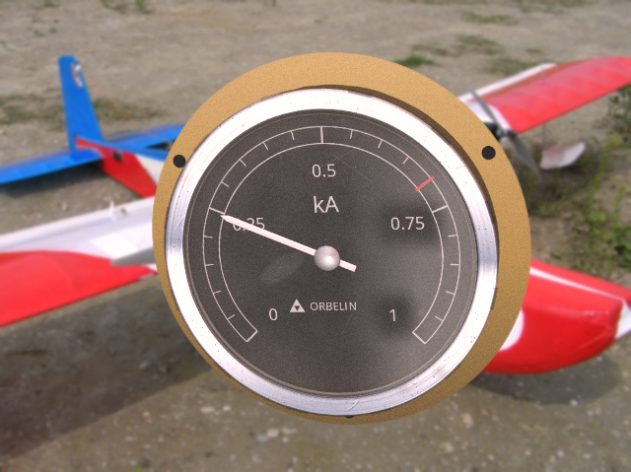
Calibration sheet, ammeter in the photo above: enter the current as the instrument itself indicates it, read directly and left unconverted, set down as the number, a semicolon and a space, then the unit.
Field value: 0.25; kA
